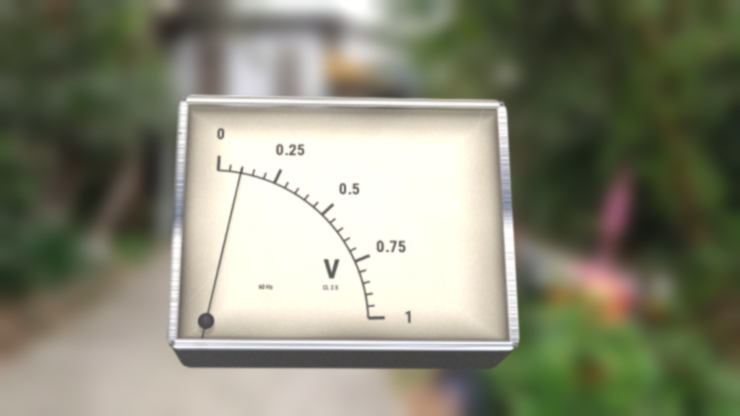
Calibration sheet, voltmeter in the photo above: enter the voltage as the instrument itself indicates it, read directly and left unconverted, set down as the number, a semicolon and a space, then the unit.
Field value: 0.1; V
